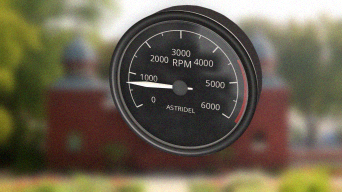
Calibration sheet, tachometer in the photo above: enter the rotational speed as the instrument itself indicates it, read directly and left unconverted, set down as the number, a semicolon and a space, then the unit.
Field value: 750; rpm
